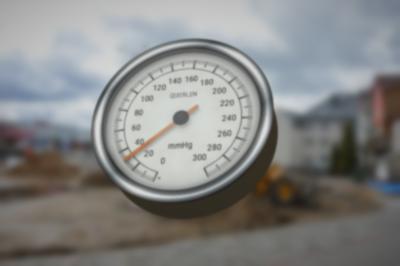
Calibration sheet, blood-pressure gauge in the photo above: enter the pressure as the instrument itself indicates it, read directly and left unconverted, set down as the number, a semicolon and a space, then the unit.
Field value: 30; mmHg
